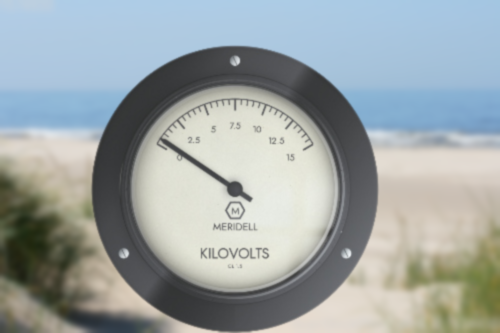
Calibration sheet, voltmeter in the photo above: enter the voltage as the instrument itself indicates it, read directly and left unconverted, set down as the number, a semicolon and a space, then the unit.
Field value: 0.5; kV
